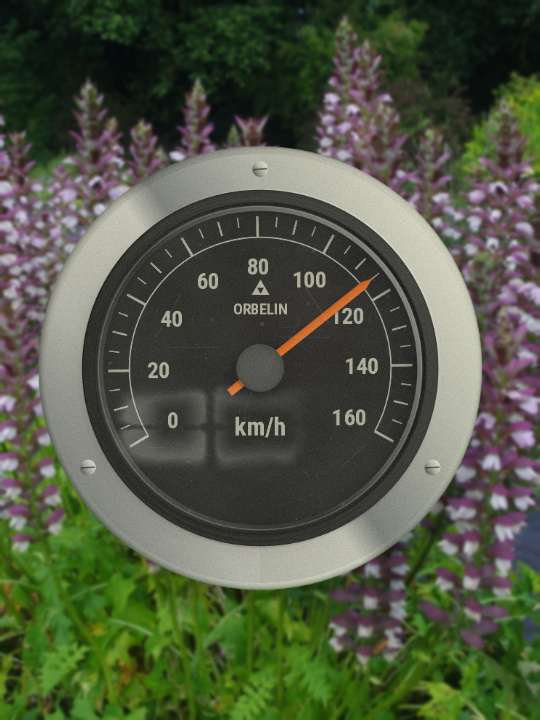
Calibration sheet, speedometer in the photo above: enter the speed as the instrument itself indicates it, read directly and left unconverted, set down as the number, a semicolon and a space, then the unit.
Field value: 115; km/h
